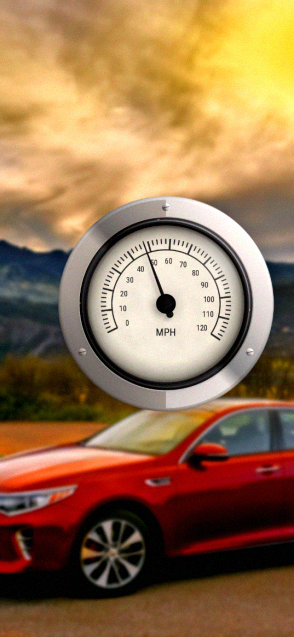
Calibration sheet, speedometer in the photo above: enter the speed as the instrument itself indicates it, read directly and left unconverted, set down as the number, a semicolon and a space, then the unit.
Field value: 48; mph
